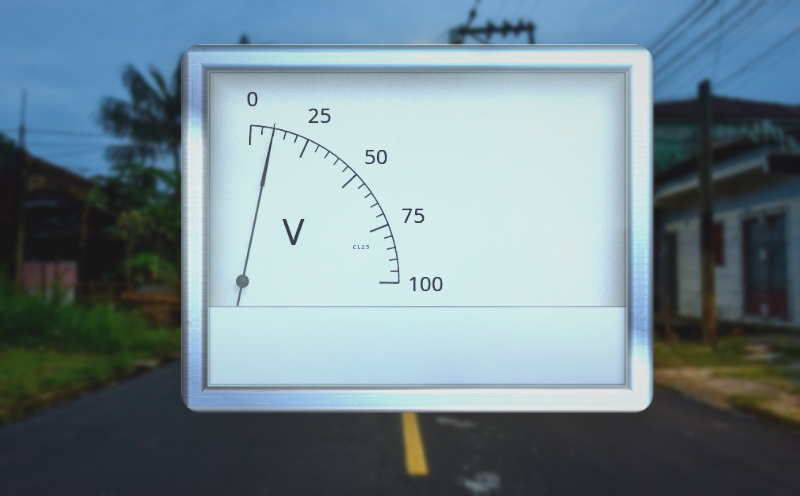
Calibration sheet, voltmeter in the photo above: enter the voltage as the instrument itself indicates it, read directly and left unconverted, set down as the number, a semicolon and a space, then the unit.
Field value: 10; V
